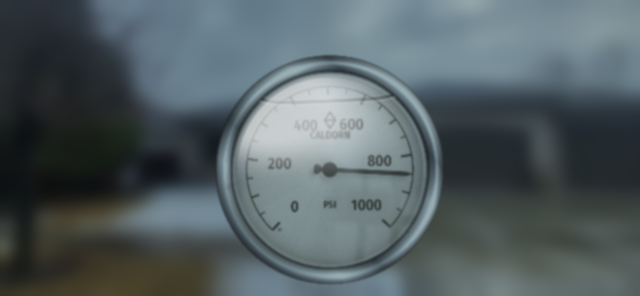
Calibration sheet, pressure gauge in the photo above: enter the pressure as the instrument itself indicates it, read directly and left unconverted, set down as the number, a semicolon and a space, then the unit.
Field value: 850; psi
